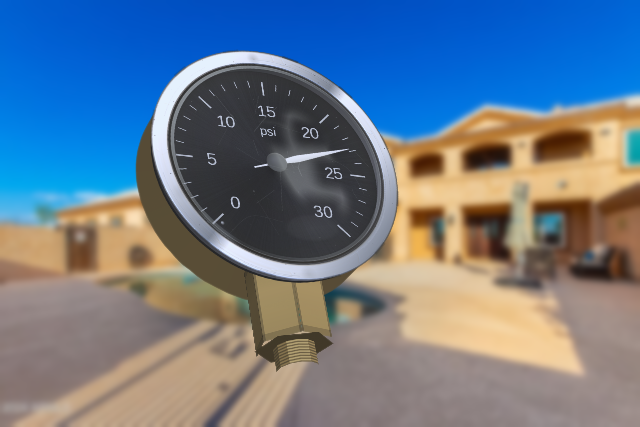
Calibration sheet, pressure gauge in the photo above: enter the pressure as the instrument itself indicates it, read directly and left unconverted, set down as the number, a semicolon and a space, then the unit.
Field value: 23; psi
